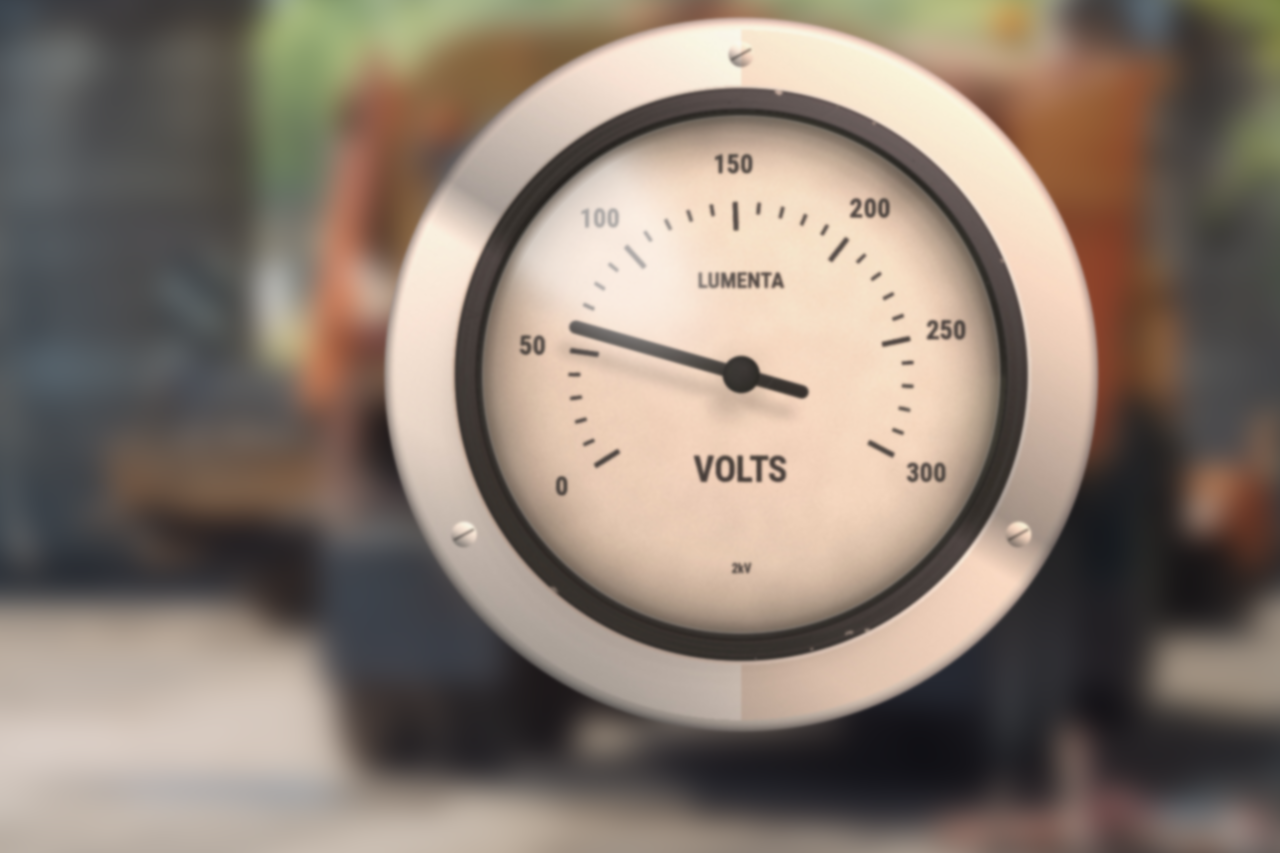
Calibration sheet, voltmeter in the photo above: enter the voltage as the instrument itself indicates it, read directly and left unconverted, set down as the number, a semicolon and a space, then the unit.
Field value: 60; V
